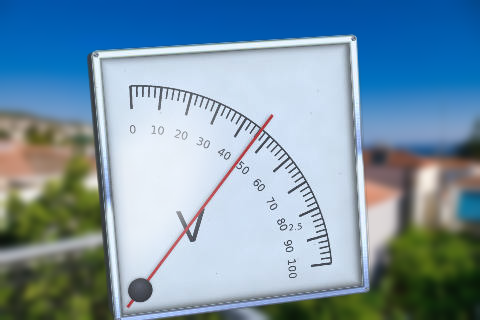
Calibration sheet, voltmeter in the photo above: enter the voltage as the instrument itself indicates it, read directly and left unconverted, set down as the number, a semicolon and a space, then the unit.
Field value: 46; V
